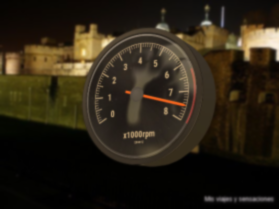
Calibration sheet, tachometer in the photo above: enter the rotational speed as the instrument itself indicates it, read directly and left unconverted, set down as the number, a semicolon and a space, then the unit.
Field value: 7500; rpm
